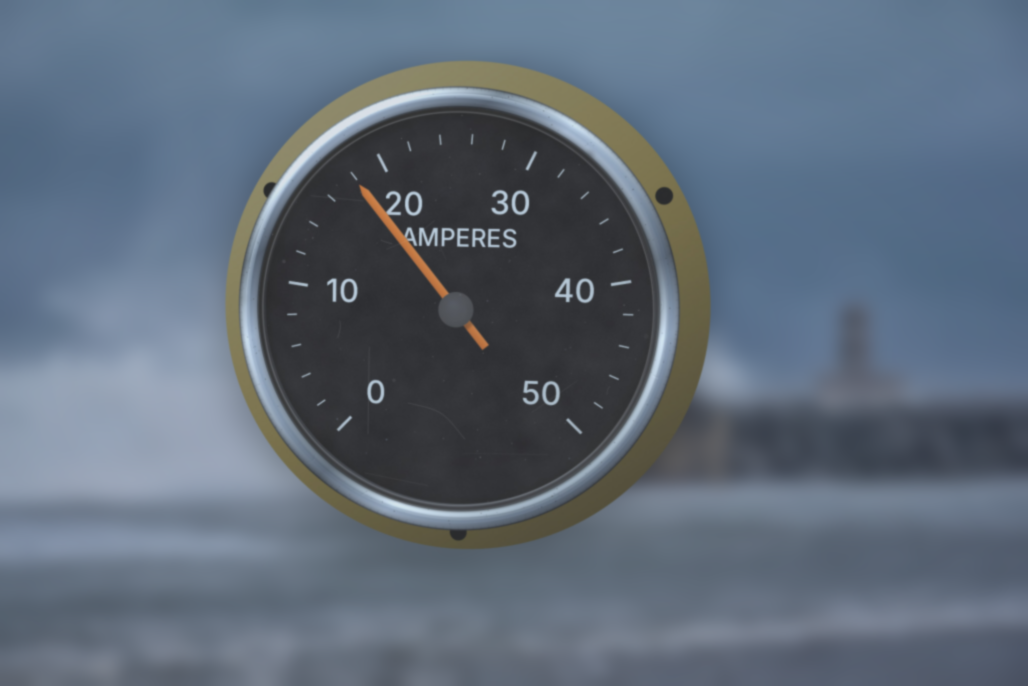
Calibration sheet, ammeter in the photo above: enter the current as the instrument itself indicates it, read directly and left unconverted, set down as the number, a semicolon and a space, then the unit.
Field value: 18; A
